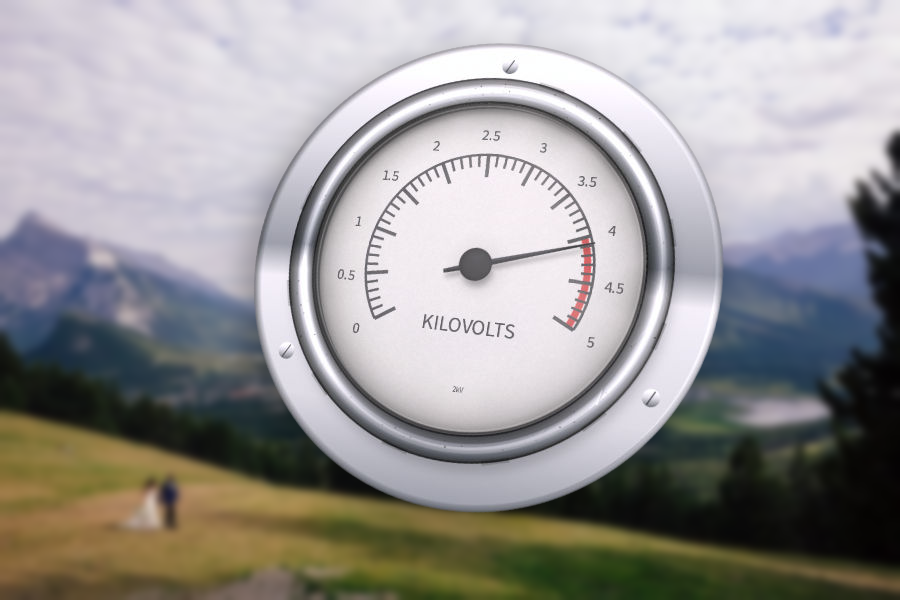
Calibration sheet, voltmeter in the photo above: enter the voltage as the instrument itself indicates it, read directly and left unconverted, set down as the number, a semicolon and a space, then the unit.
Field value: 4.1; kV
